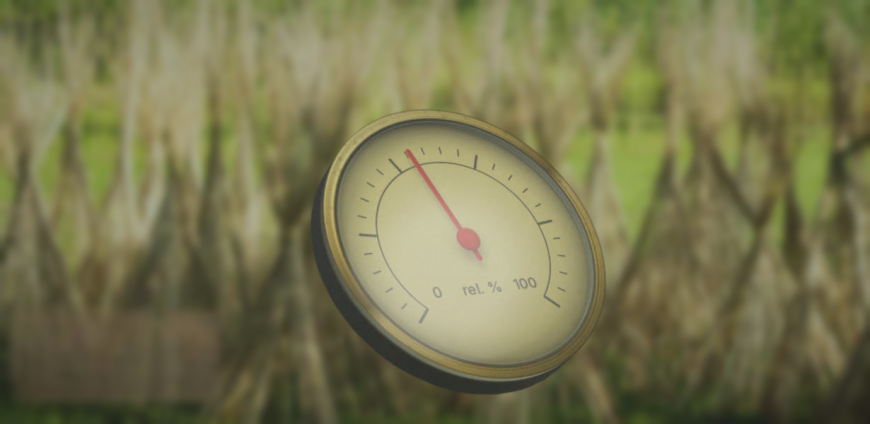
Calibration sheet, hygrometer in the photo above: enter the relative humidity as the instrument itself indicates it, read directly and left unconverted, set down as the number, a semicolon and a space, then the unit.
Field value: 44; %
